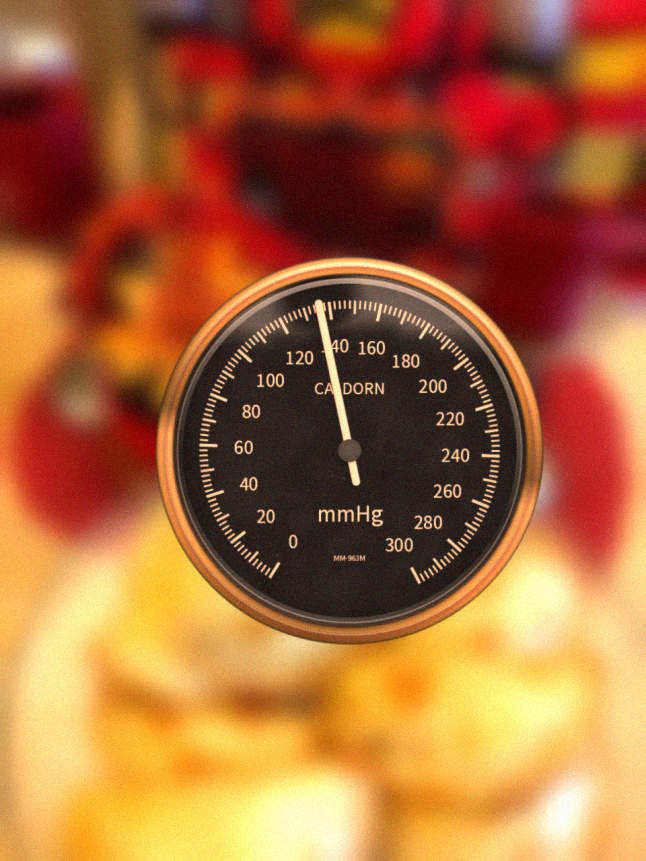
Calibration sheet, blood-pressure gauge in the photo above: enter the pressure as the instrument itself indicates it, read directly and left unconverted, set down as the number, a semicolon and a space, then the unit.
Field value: 136; mmHg
